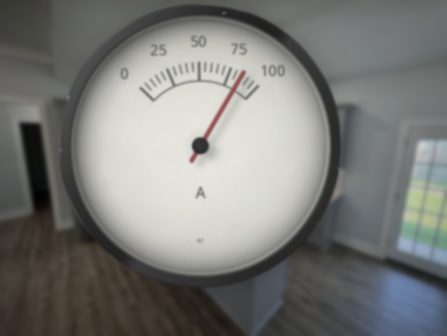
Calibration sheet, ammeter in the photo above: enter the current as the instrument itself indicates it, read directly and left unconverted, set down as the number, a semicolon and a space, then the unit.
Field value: 85; A
